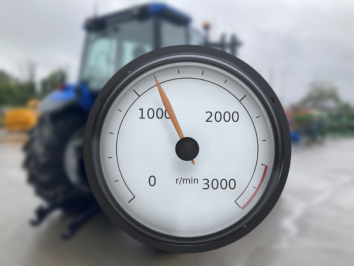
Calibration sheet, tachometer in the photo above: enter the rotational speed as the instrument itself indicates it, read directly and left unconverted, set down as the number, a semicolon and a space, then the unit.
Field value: 1200; rpm
